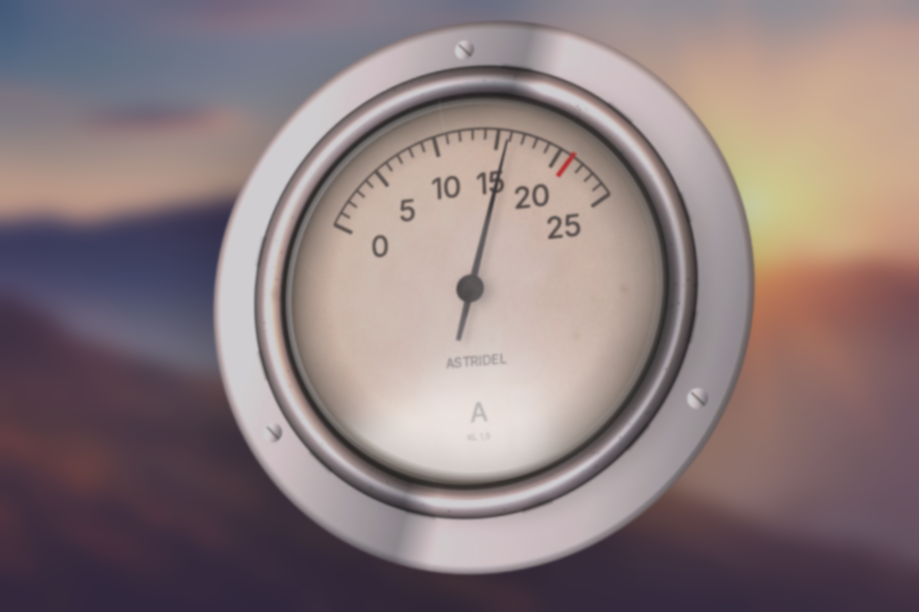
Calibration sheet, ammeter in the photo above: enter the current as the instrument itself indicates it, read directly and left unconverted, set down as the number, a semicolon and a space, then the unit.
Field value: 16; A
